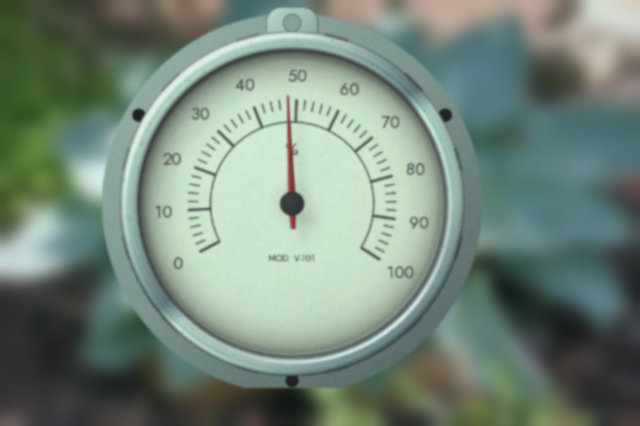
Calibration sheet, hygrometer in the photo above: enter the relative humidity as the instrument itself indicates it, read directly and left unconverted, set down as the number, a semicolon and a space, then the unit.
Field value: 48; %
